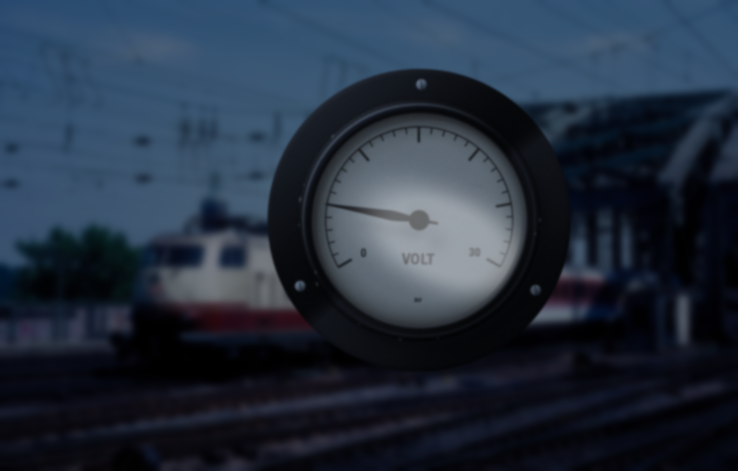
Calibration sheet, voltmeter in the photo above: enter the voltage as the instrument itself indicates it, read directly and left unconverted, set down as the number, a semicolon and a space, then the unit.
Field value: 5; V
